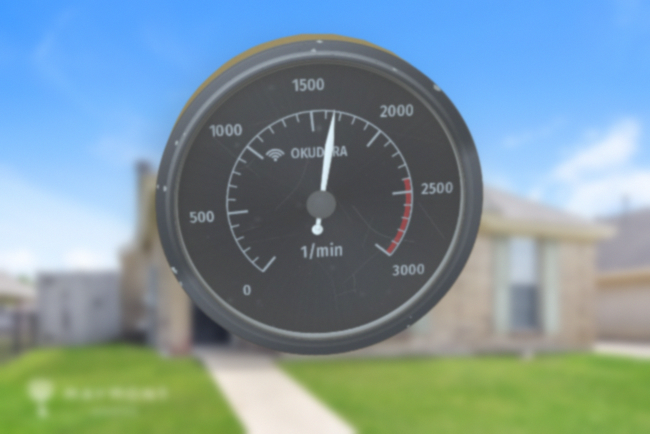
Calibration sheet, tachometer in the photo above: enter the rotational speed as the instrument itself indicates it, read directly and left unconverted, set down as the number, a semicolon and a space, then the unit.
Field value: 1650; rpm
